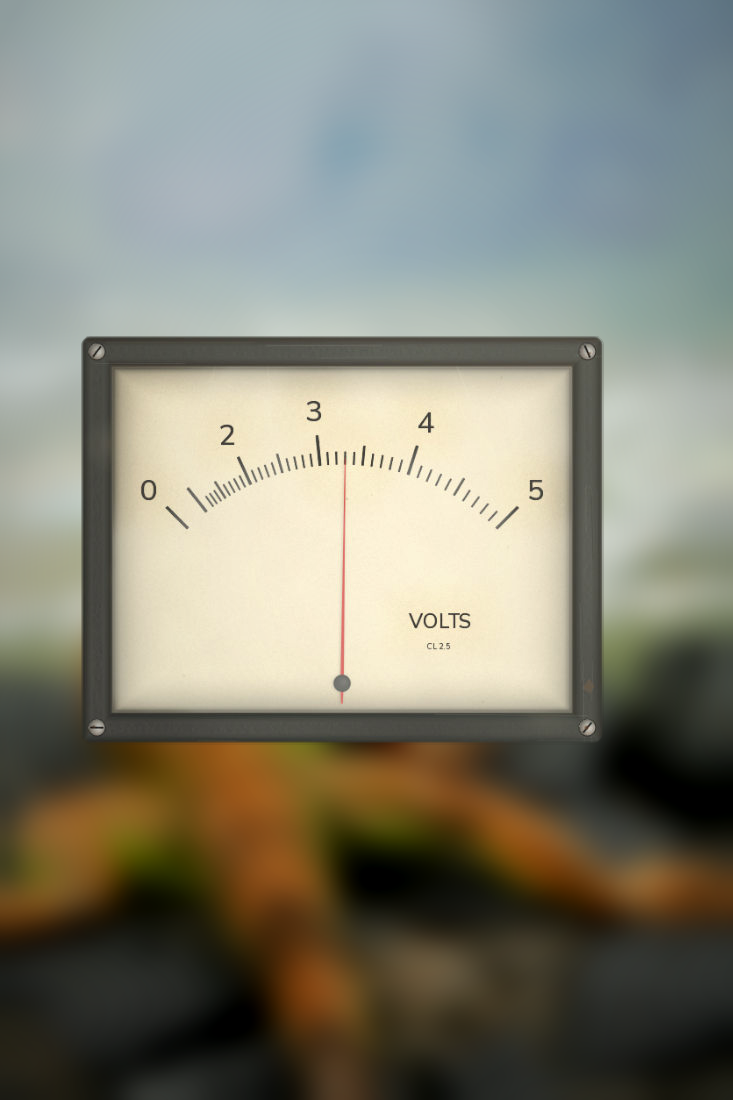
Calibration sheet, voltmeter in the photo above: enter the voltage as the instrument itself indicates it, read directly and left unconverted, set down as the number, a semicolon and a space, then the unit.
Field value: 3.3; V
